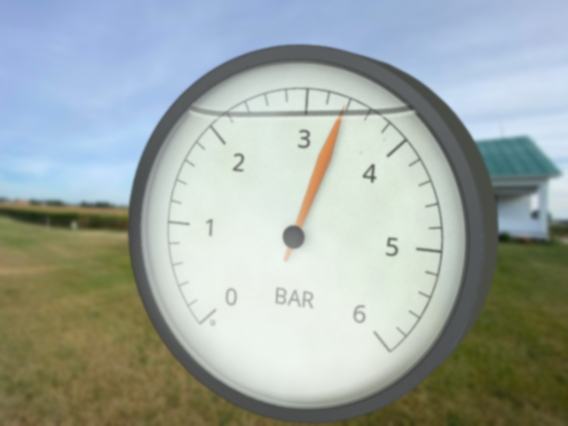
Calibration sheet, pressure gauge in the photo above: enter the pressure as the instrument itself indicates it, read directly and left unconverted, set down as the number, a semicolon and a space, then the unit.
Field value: 3.4; bar
